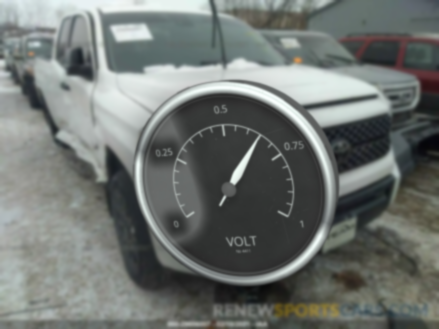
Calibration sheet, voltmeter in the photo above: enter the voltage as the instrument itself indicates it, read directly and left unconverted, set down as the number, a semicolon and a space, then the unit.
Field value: 0.65; V
